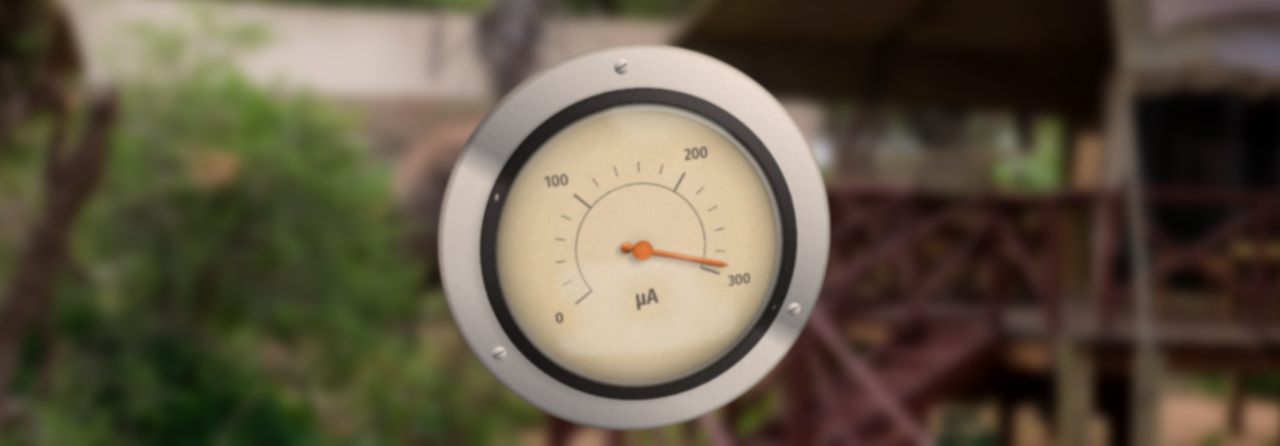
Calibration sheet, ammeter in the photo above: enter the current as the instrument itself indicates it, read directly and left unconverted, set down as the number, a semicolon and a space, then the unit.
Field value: 290; µA
